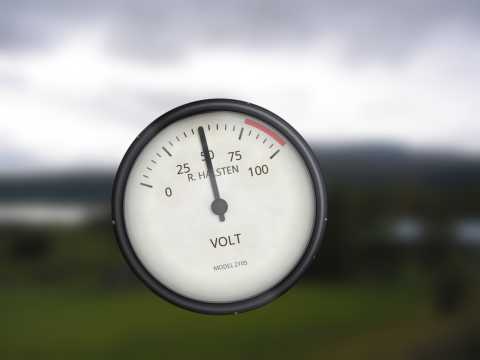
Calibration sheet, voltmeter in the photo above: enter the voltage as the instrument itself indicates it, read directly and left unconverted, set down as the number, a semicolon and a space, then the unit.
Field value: 50; V
